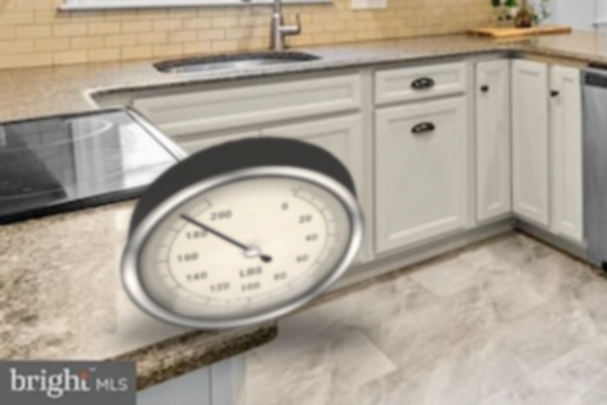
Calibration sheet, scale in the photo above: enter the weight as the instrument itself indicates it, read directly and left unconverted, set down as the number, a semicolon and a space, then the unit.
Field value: 190; lb
